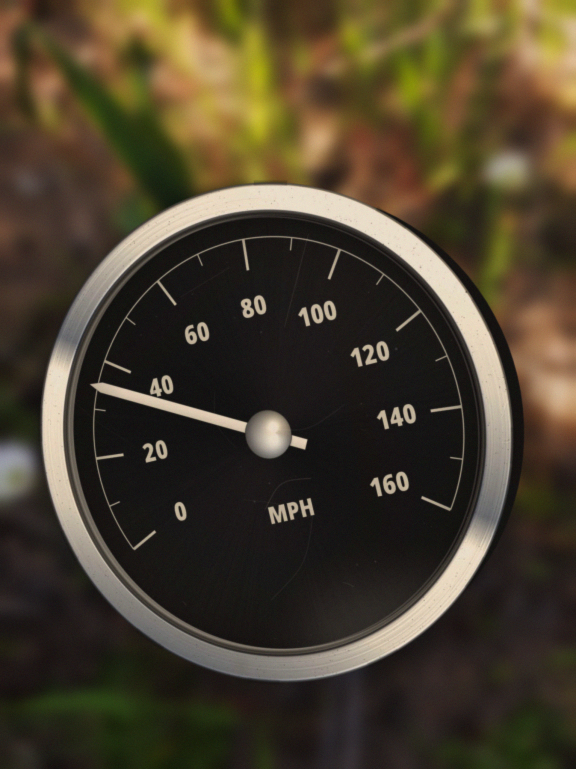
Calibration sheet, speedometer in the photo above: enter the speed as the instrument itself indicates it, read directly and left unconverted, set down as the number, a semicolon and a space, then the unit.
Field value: 35; mph
